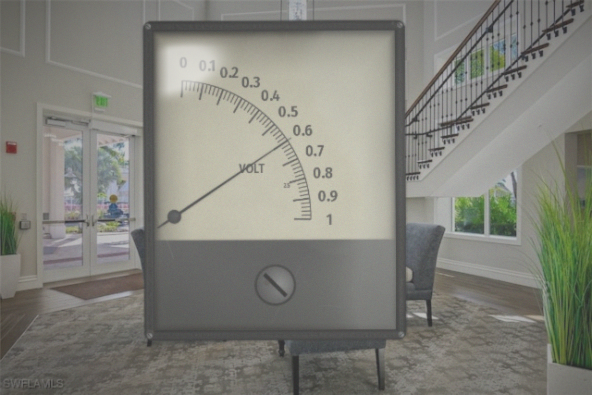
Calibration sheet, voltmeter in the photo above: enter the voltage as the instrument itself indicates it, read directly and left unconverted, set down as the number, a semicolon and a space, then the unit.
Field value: 0.6; V
